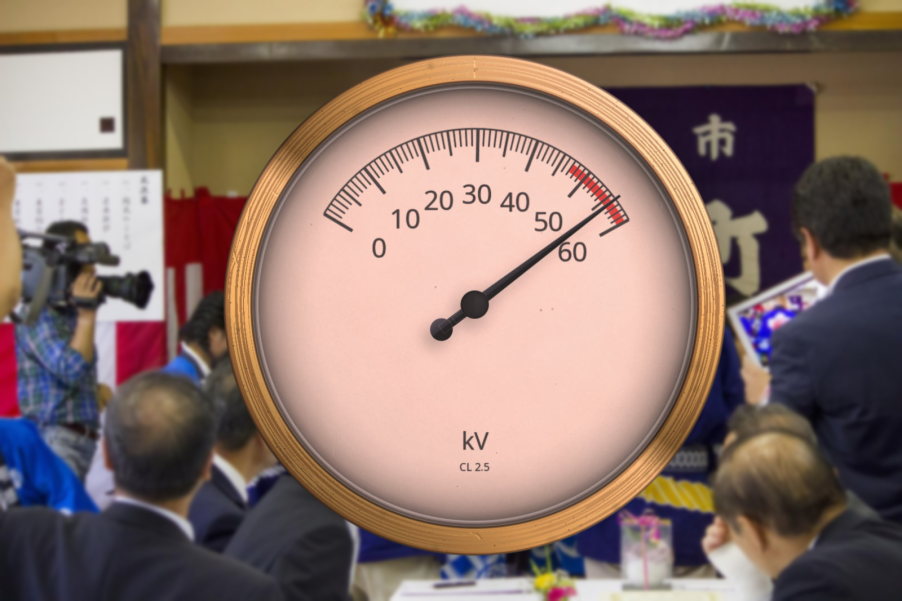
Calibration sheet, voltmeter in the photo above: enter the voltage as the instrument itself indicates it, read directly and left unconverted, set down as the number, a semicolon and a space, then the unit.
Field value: 56; kV
